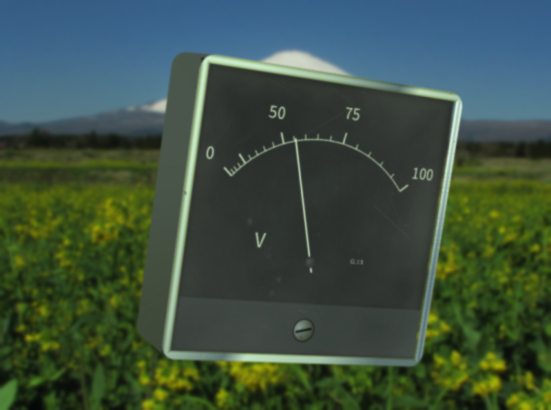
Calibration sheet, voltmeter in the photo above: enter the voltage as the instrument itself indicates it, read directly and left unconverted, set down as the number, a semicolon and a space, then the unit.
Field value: 55; V
